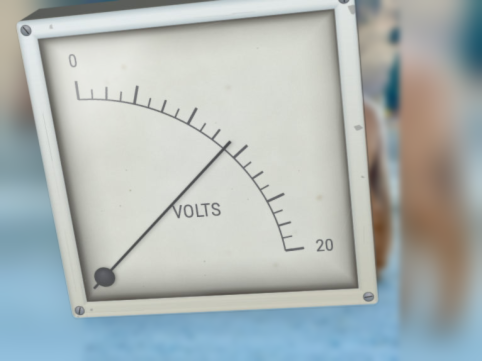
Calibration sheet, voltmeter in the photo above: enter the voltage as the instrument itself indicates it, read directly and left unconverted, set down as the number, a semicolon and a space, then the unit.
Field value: 11; V
